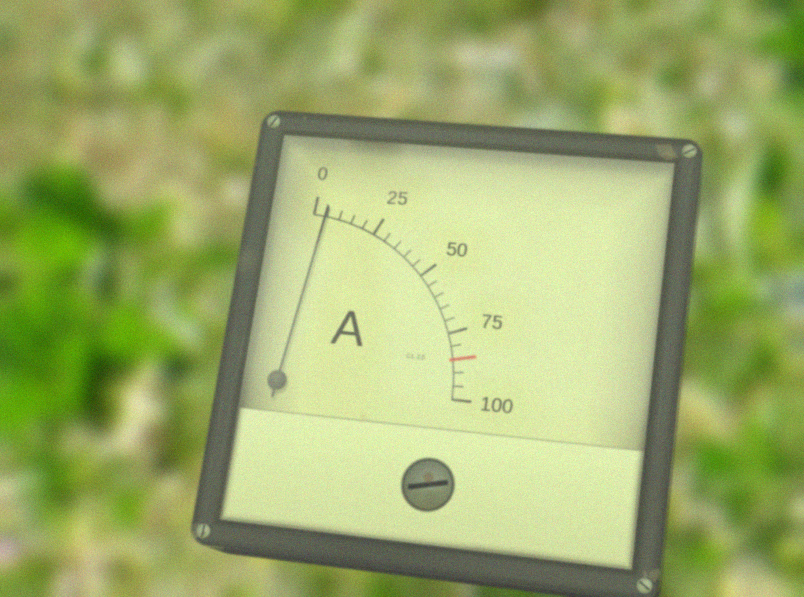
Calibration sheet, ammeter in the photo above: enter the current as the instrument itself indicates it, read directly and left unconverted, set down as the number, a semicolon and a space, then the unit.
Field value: 5; A
